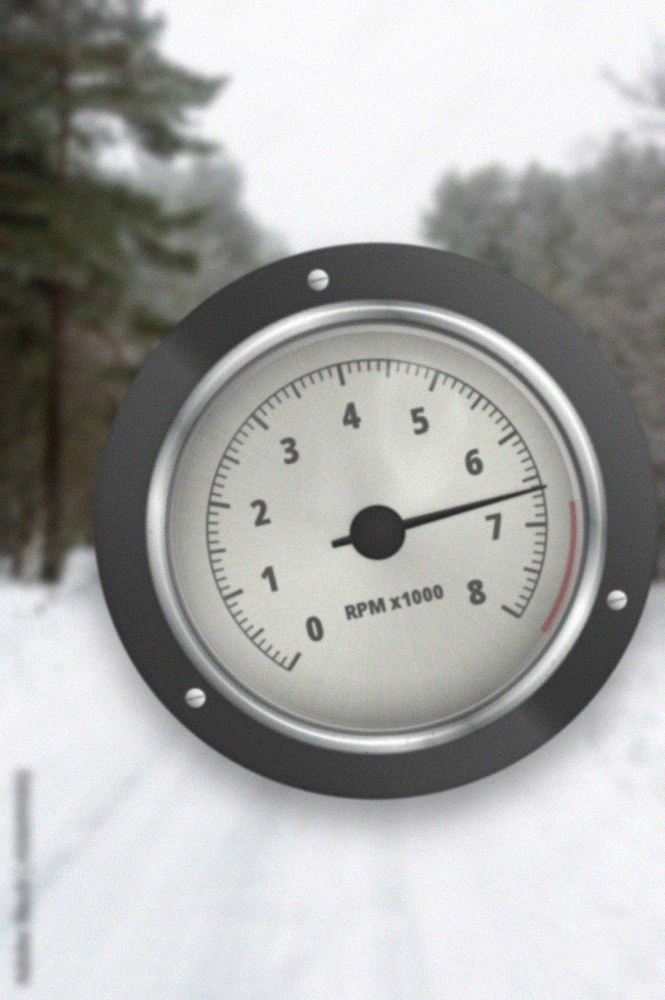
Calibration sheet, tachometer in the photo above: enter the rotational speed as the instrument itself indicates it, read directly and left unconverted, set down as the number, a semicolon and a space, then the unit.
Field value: 6600; rpm
